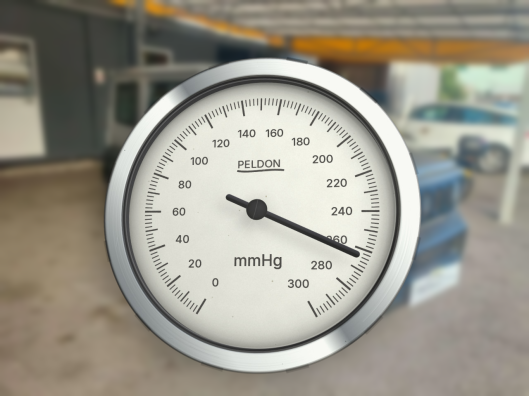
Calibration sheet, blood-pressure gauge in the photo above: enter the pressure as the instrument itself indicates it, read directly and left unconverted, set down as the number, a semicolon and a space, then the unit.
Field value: 264; mmHg
